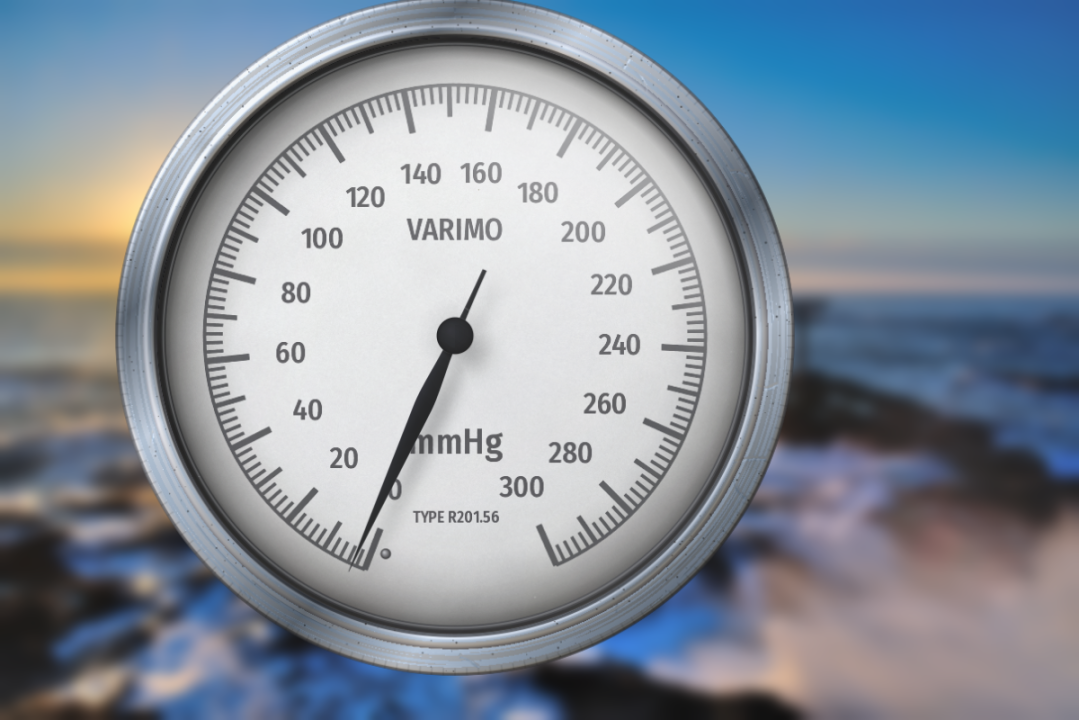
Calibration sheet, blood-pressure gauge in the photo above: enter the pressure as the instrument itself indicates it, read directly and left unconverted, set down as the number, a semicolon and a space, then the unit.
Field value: 3; mmHg
